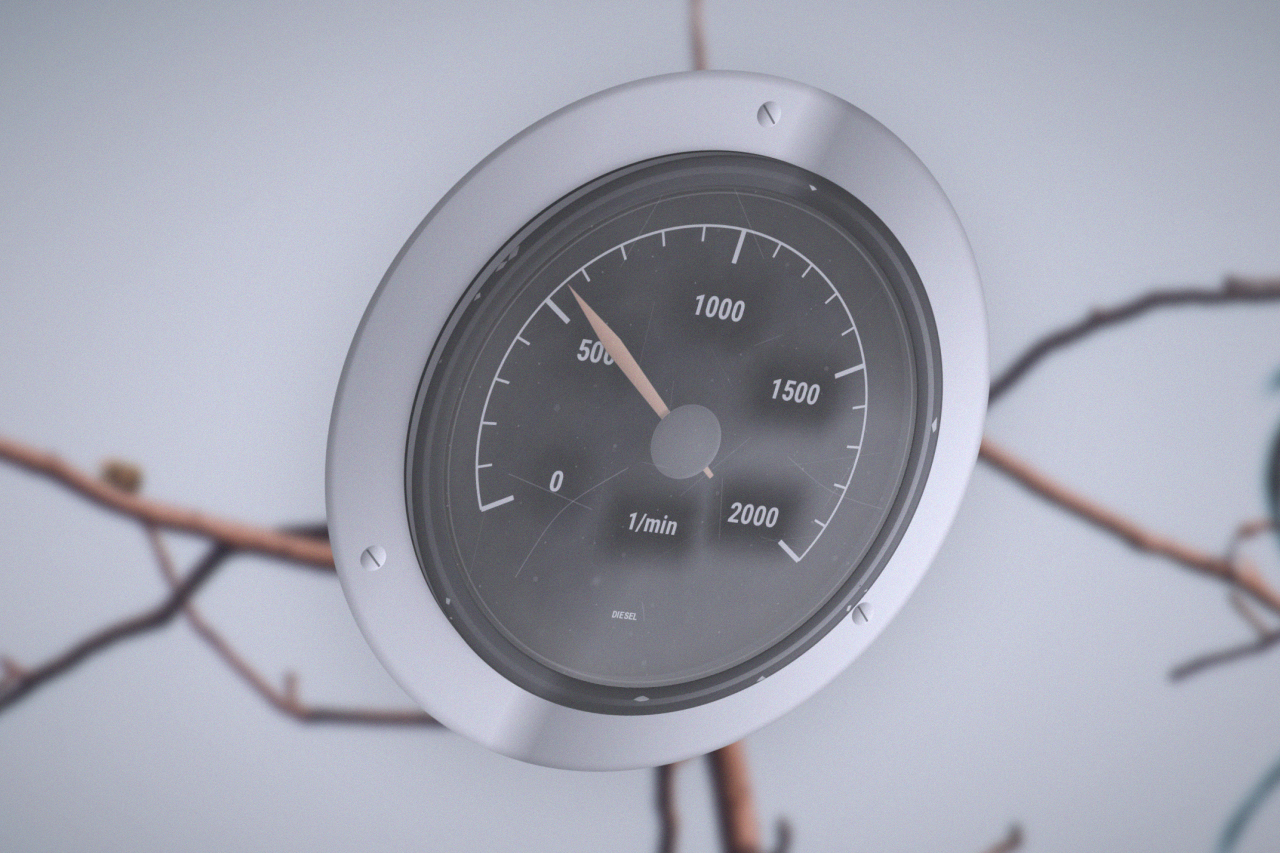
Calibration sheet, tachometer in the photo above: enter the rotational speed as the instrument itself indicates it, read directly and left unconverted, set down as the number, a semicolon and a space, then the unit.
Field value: 550; rpm
